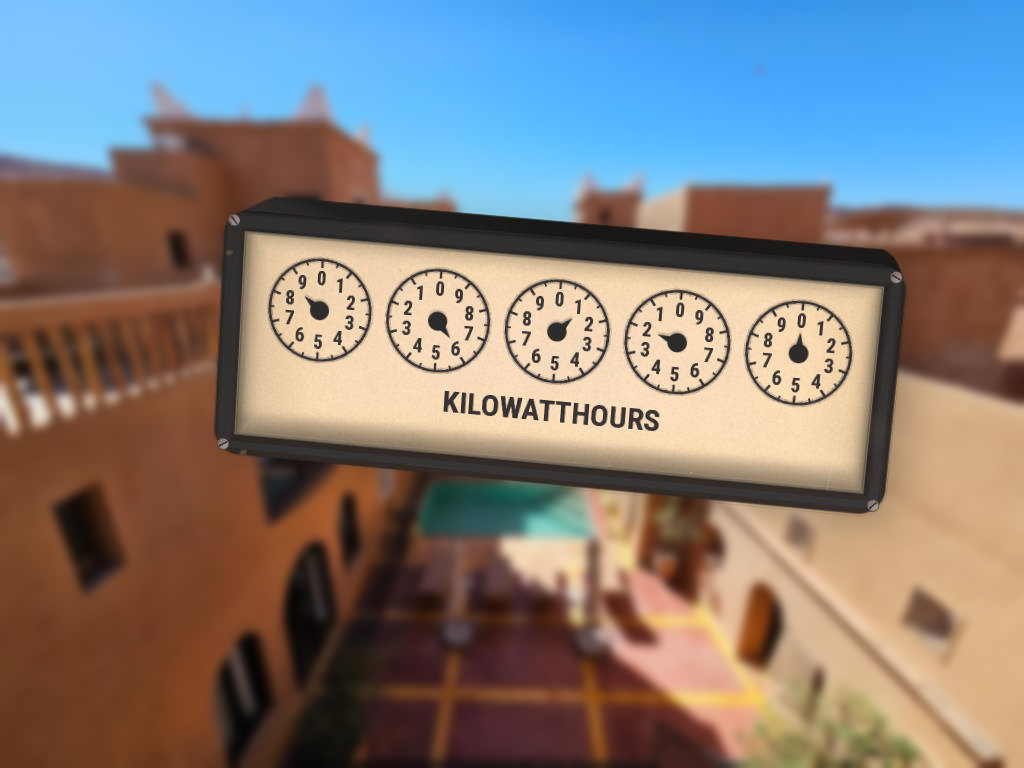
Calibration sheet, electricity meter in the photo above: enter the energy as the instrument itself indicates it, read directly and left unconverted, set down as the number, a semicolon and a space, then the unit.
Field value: 86120; kWh
